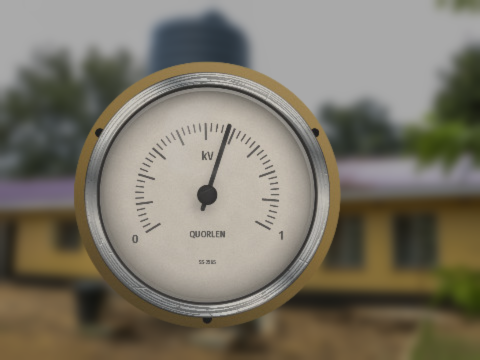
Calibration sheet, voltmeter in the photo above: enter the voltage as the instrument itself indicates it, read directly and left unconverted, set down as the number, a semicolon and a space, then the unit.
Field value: 0.58; kV
